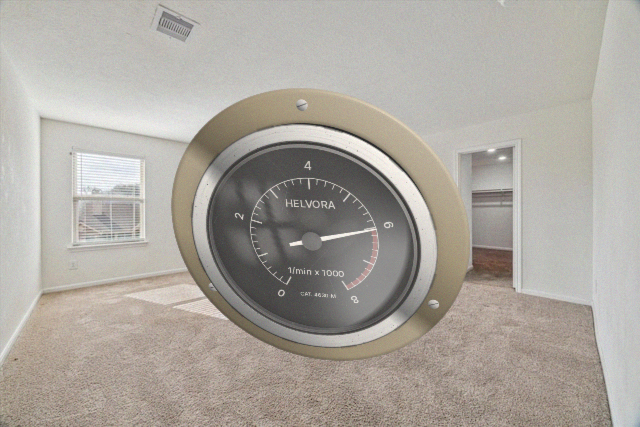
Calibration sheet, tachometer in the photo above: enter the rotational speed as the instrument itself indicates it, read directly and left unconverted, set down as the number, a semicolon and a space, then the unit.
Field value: 6000; rpm
